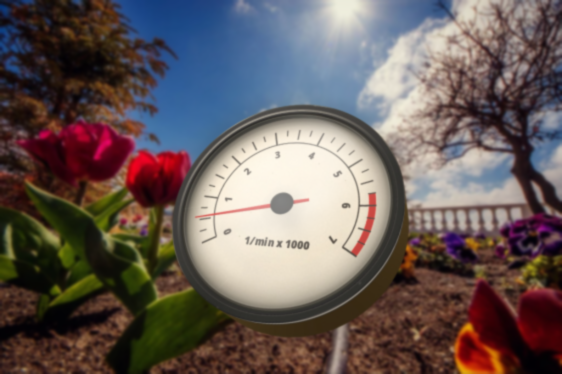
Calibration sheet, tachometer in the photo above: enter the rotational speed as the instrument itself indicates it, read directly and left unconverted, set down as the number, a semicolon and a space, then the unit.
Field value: 500; rpm
